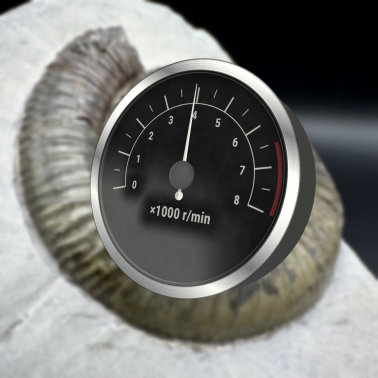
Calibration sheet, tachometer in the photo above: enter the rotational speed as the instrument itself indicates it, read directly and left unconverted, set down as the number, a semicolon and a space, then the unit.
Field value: 4000; rpm
